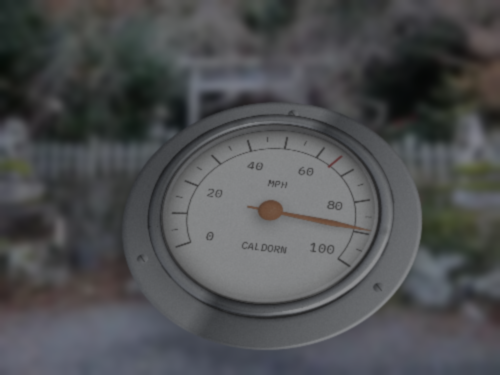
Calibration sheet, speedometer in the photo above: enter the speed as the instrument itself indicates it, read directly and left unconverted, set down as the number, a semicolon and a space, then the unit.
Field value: 90; mph
